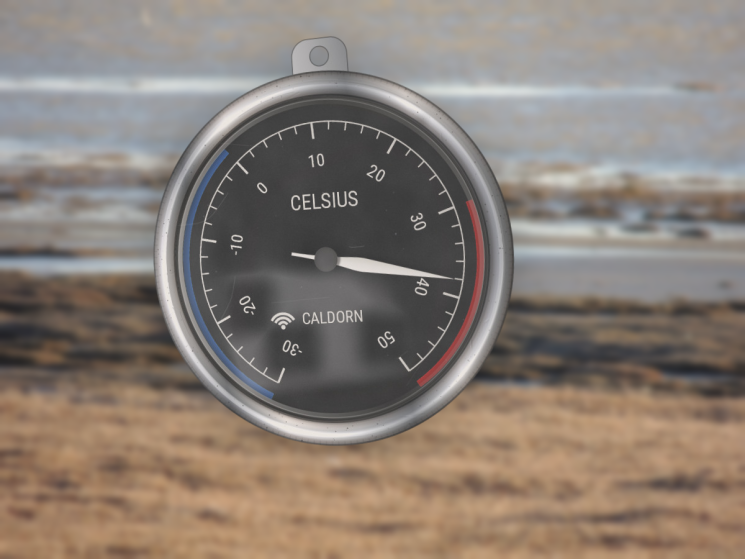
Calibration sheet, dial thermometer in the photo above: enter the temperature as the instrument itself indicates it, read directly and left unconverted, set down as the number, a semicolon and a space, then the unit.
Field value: 38; °C
